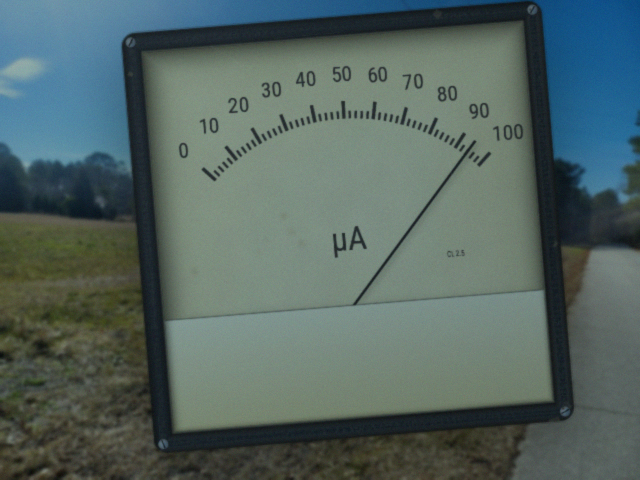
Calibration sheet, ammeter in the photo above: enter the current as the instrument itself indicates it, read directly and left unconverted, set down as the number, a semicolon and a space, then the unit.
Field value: 94; µA
